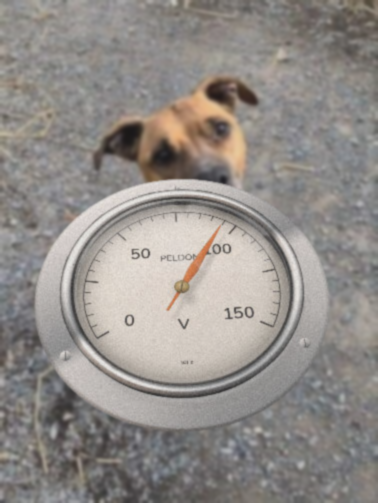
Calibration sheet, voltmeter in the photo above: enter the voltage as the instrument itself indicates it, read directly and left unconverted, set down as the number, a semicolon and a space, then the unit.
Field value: 95; V
